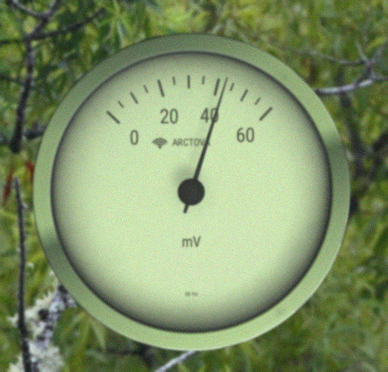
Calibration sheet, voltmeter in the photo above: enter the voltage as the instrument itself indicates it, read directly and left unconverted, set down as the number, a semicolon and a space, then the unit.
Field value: 42.5; mV
